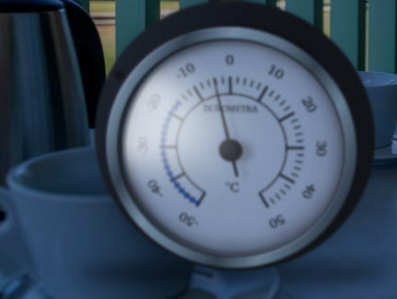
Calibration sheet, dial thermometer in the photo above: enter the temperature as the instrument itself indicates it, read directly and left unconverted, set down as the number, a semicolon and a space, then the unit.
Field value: -4; °C
